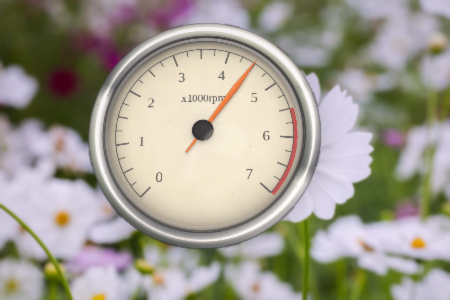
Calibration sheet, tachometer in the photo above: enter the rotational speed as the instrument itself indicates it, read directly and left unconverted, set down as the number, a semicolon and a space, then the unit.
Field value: 4500; rpm
